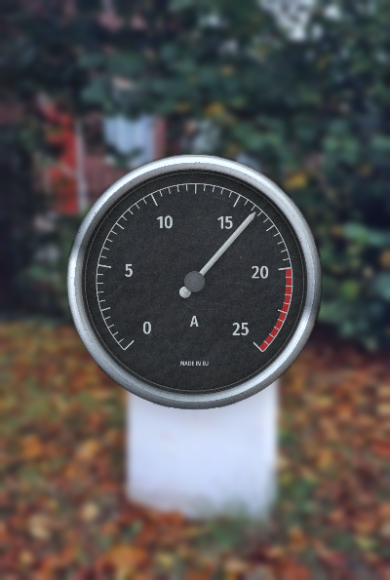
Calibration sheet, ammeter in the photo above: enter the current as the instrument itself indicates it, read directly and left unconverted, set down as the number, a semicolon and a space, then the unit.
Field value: 16.25; A
